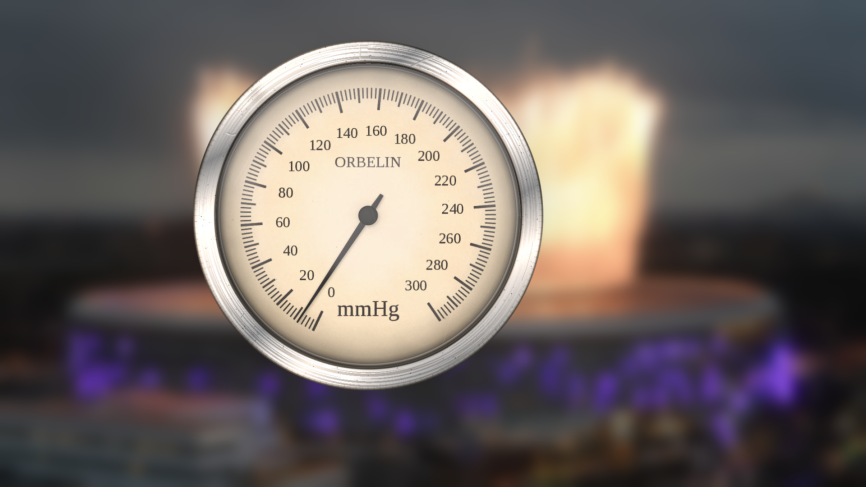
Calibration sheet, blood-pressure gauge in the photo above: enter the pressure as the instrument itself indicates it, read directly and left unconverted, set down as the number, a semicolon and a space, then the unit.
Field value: 8; mmHg
